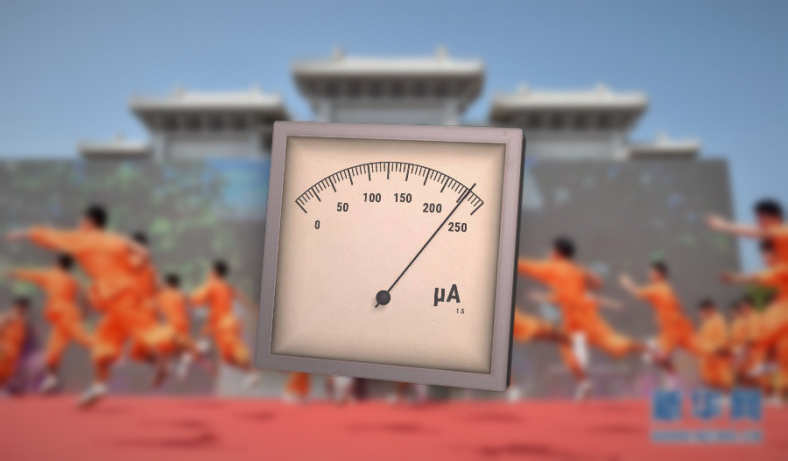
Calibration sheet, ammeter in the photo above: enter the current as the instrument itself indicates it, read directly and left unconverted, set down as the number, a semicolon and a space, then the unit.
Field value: 230; µA
